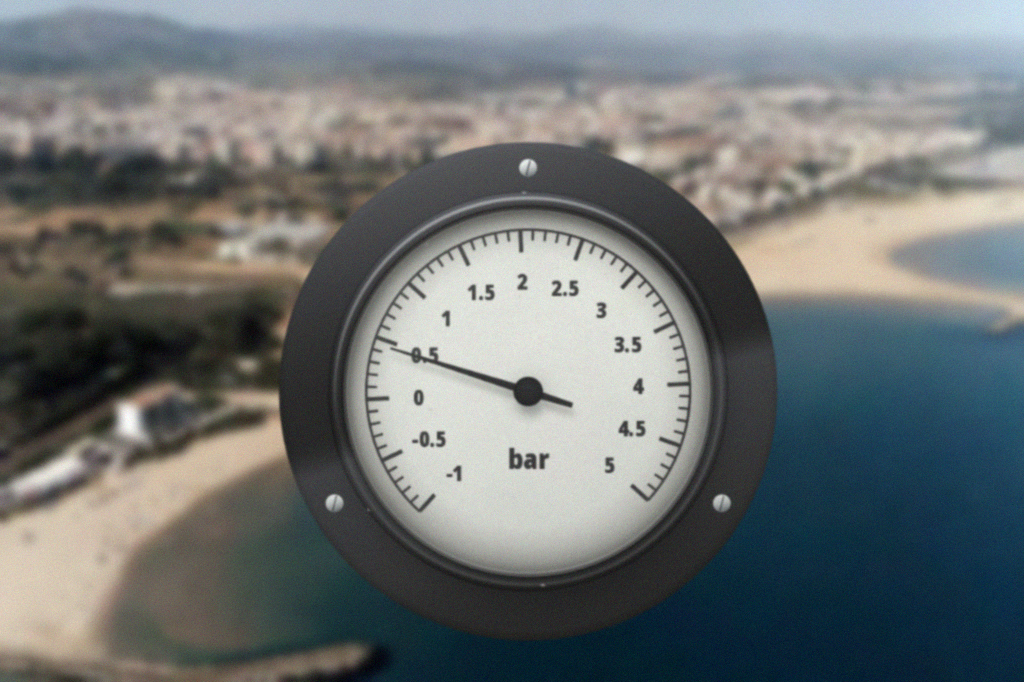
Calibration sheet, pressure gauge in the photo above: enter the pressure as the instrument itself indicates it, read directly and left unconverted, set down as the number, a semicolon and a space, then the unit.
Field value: 0.45; bar
